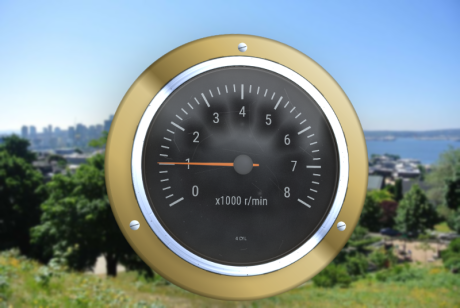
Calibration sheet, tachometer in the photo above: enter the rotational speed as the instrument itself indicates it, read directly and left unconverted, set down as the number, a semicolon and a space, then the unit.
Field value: 1000; rpm
